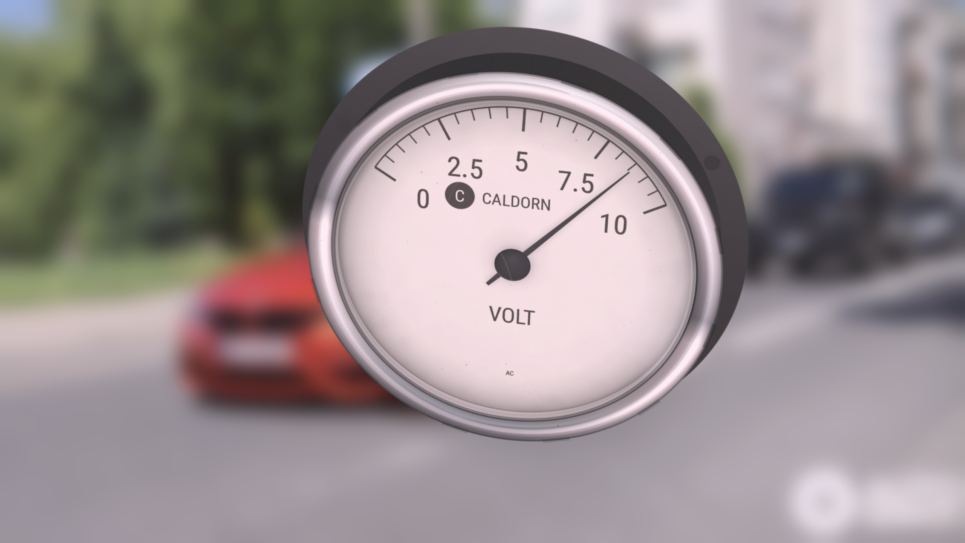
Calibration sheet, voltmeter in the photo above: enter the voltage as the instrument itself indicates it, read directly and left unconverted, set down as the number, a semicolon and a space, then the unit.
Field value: 8.5; V
